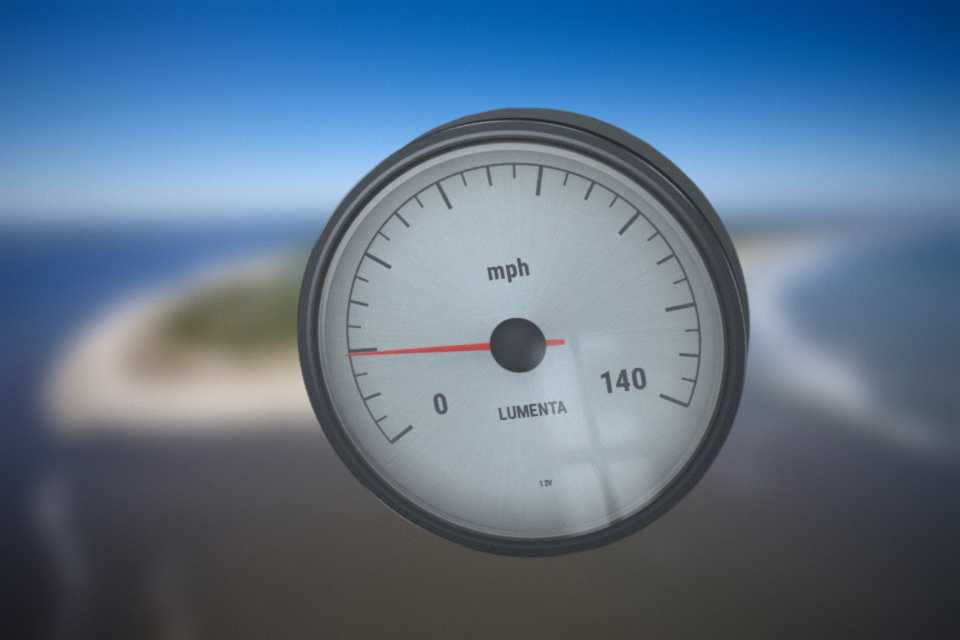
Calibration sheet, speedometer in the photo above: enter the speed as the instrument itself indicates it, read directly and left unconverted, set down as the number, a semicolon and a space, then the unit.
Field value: 20; mph
